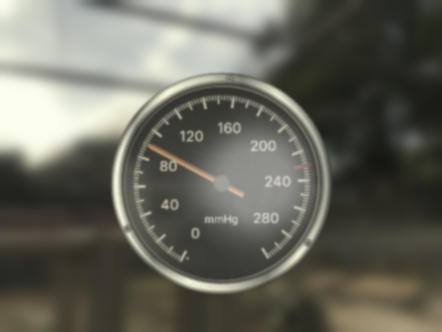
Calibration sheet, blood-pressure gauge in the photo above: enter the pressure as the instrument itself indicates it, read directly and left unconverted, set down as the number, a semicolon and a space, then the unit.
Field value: 90; mmHg
